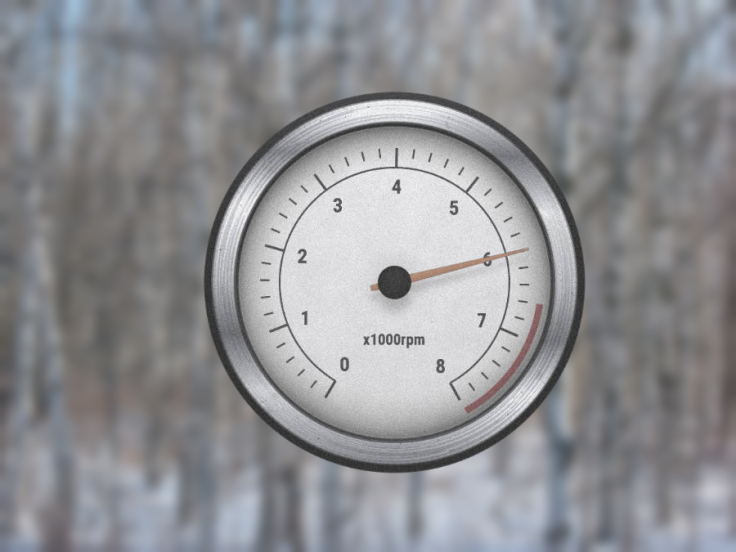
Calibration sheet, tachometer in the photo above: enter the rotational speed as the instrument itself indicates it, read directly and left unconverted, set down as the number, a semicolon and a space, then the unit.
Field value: 6000; rpm
